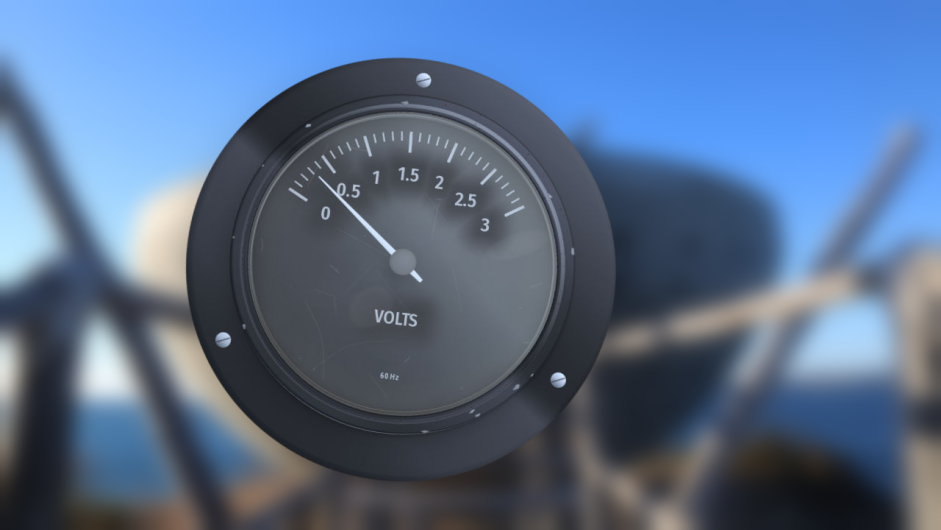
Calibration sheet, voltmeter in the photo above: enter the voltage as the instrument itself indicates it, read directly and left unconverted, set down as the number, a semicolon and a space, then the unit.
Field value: 0.3; V
